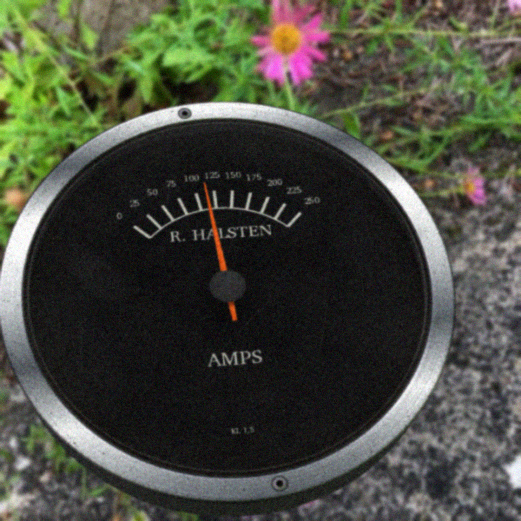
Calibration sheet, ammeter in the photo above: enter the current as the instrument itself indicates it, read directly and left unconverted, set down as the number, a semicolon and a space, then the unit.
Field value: 112.5; A
